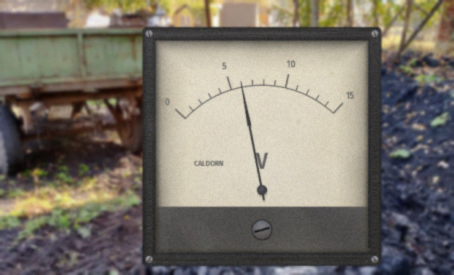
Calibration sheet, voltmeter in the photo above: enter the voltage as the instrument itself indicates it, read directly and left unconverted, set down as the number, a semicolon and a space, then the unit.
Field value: 6; V
